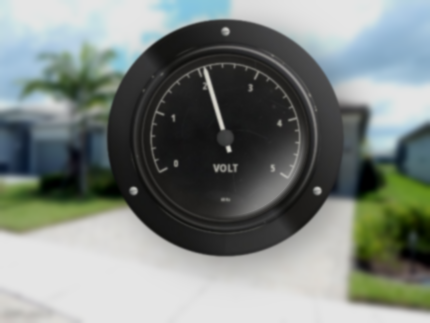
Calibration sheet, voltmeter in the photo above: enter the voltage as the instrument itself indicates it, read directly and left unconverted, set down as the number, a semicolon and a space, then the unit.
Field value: 2.1; V
